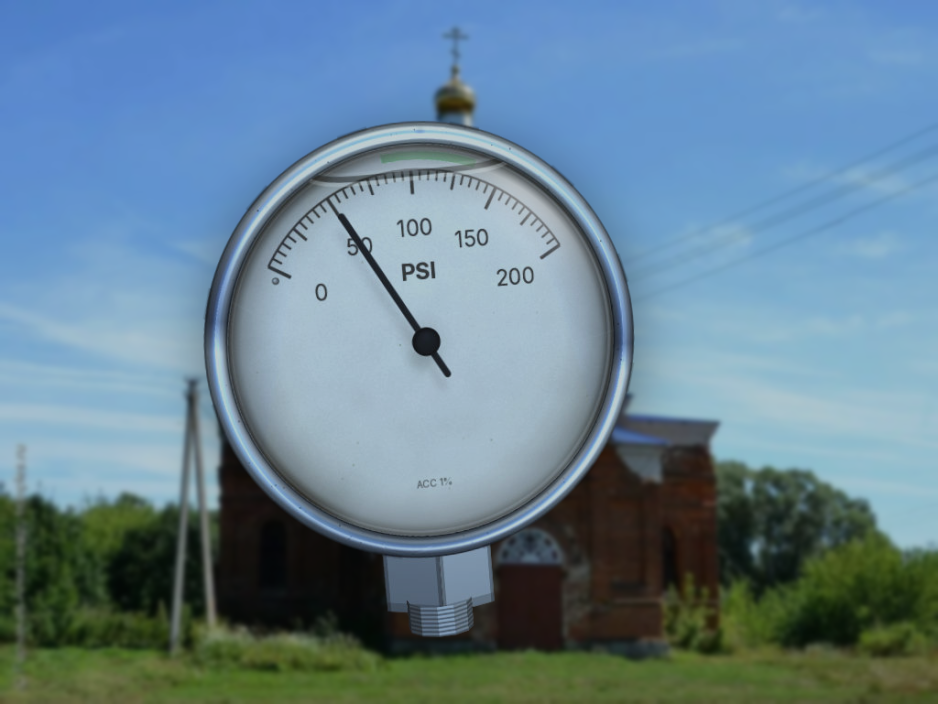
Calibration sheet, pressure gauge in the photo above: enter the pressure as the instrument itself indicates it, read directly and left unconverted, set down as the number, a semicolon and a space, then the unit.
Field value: 50; psi
